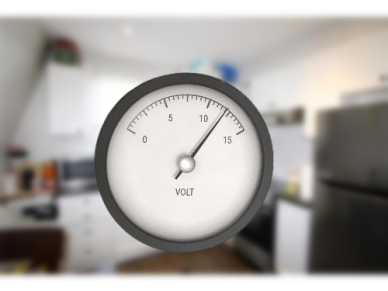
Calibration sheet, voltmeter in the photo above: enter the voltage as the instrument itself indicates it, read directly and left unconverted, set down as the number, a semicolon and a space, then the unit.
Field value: 12; V
